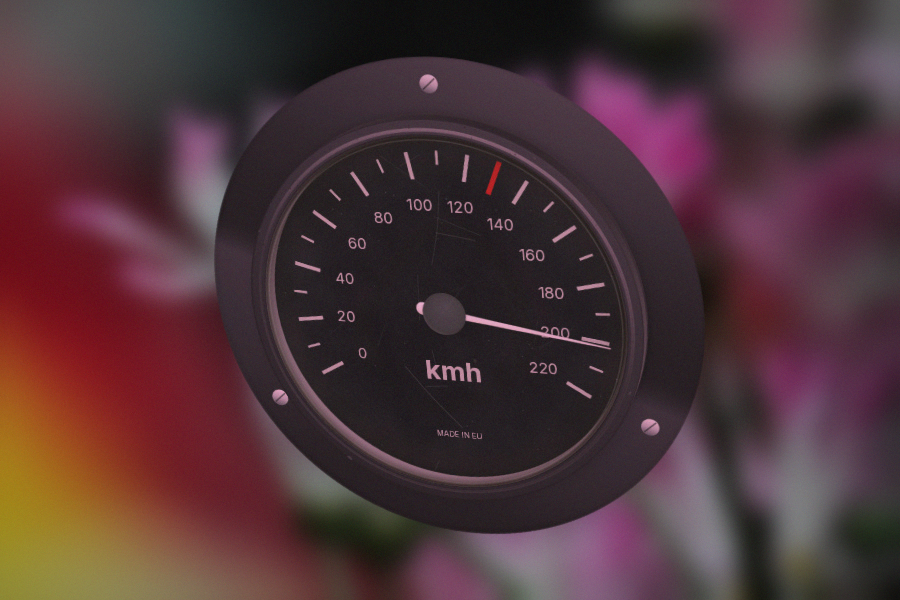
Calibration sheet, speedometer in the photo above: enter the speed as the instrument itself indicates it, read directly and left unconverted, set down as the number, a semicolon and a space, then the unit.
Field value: 200; km/h
